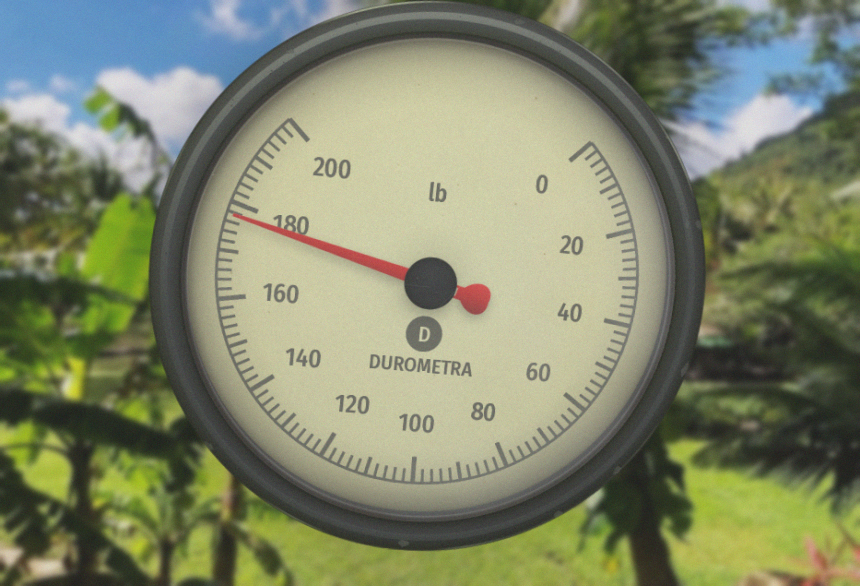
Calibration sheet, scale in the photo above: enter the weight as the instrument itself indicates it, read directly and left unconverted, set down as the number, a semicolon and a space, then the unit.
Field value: 178; lb
